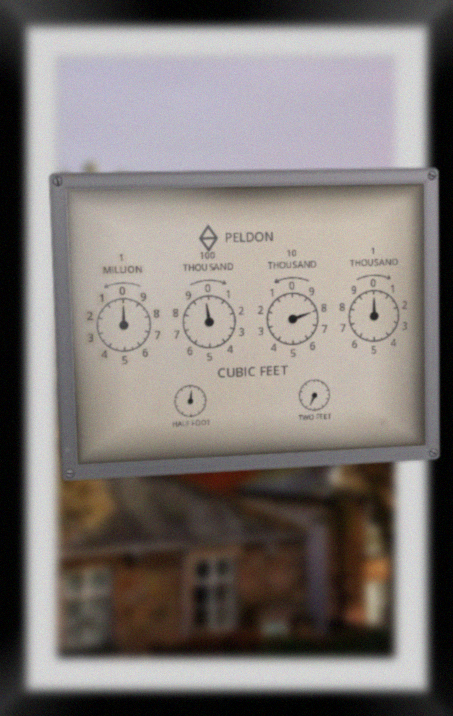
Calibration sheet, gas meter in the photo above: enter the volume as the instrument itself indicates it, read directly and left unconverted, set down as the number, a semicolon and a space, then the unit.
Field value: 998000; ft³
